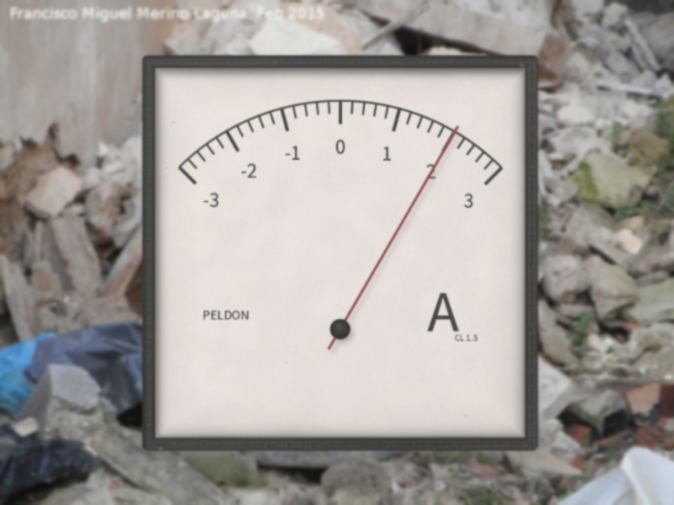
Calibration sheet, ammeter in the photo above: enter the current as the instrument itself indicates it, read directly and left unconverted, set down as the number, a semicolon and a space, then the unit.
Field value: 2; A
